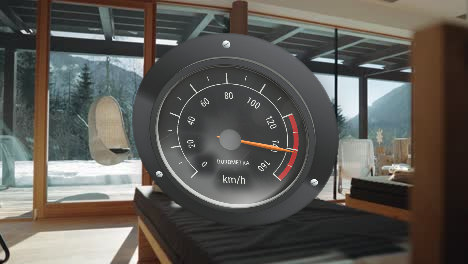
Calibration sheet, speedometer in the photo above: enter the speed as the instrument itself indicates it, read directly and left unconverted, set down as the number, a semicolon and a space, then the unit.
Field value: 140; km/h
